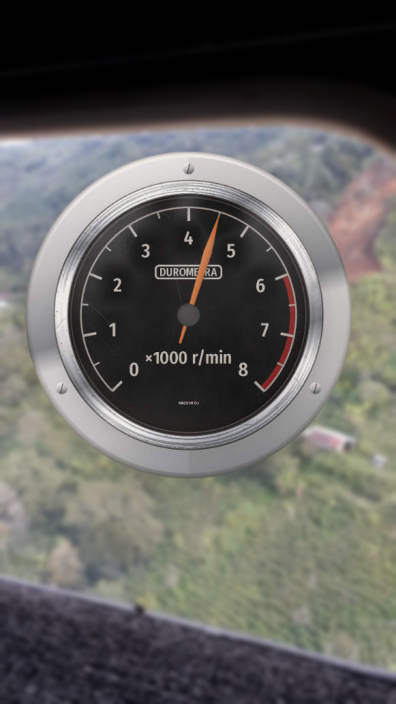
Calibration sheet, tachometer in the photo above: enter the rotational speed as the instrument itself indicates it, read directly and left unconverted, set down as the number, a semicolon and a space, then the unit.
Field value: 4500; rpm
